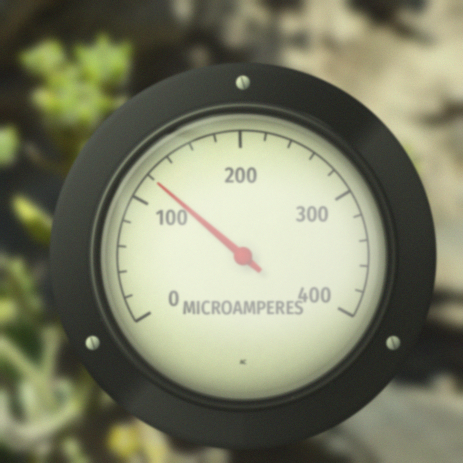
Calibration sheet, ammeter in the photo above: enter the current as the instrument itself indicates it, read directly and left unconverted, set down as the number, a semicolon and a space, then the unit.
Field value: 120; µA
